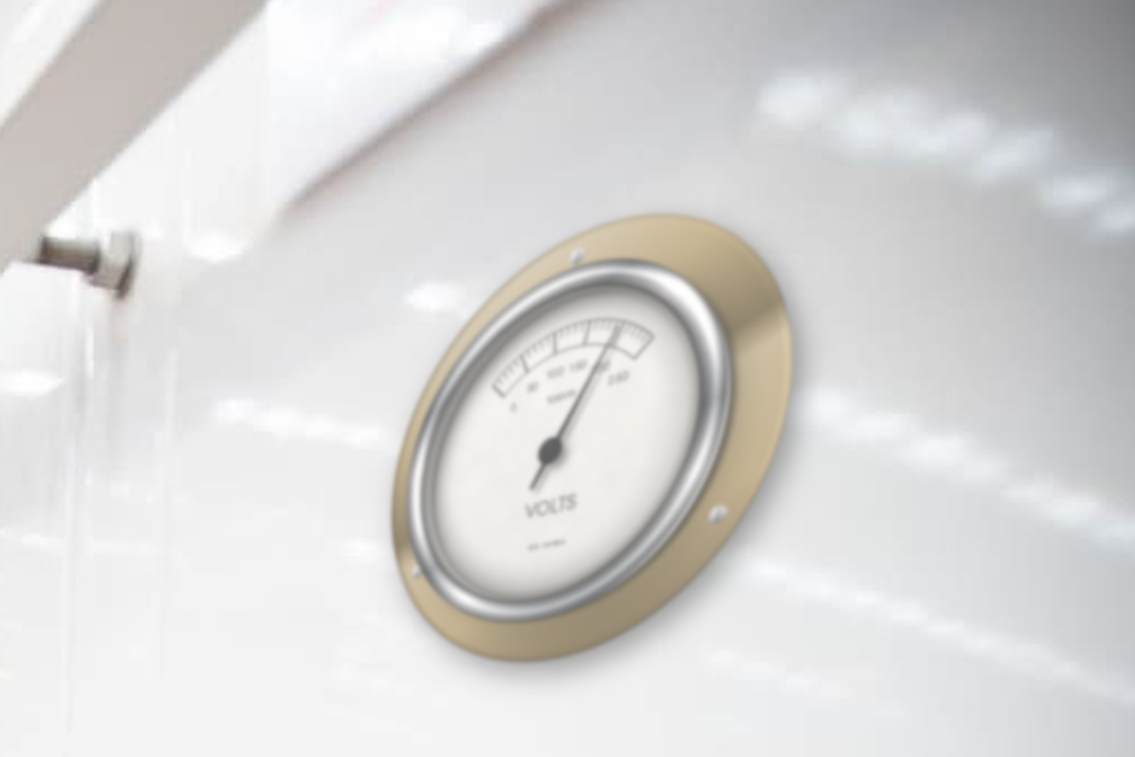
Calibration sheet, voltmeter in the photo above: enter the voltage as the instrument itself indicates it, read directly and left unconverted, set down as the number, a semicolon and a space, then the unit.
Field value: 200; V
